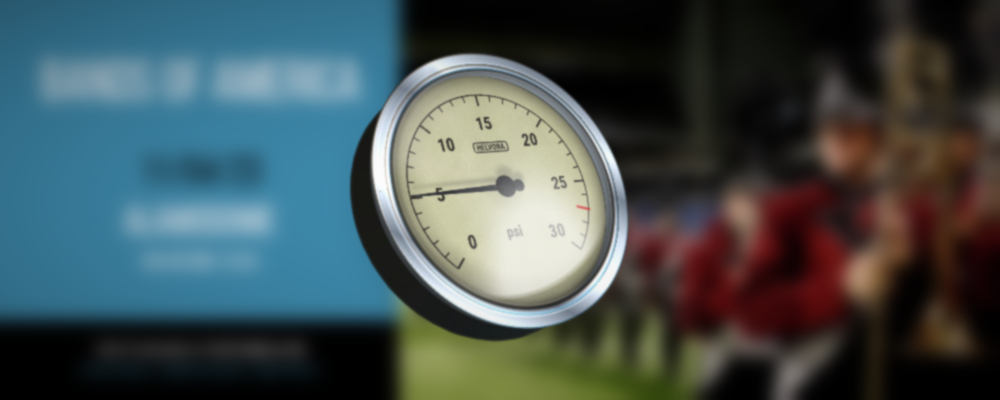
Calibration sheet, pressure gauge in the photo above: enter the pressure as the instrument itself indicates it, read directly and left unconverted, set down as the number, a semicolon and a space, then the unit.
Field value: 5; psi
